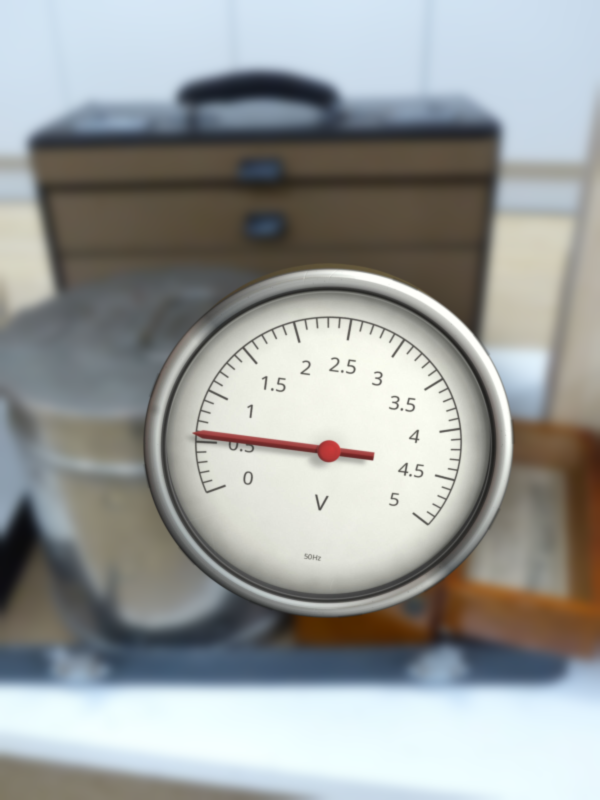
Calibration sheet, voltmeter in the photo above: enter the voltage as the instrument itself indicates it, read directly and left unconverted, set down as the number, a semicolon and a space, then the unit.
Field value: 0.6; V
